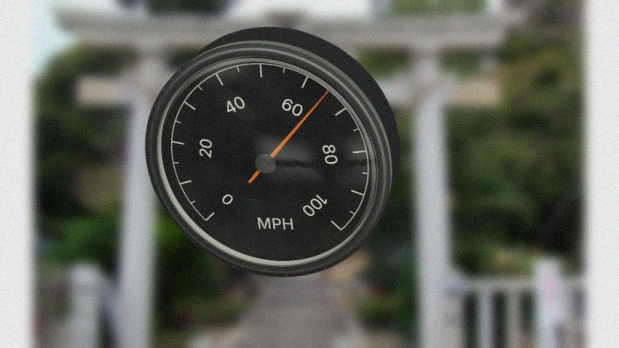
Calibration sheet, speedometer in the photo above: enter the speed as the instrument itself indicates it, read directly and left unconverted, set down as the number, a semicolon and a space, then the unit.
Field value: 65; mph
